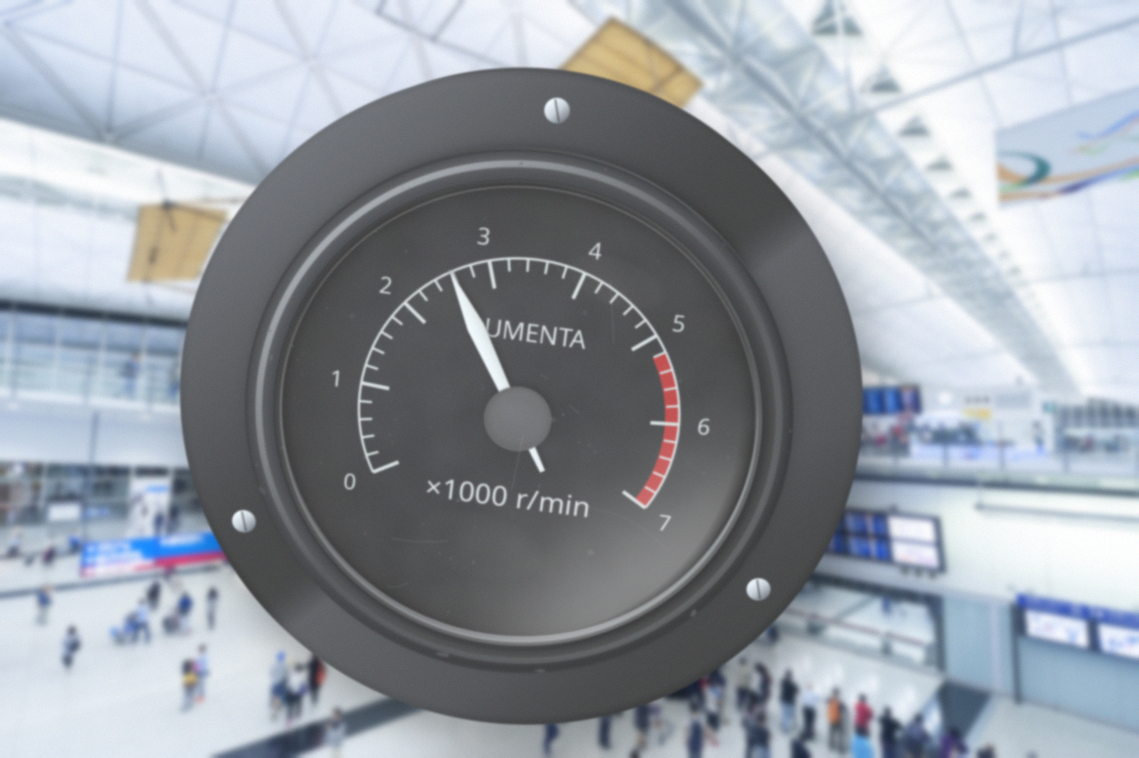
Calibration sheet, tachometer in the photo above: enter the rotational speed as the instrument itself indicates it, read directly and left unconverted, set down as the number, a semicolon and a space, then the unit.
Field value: 2600; rpm
